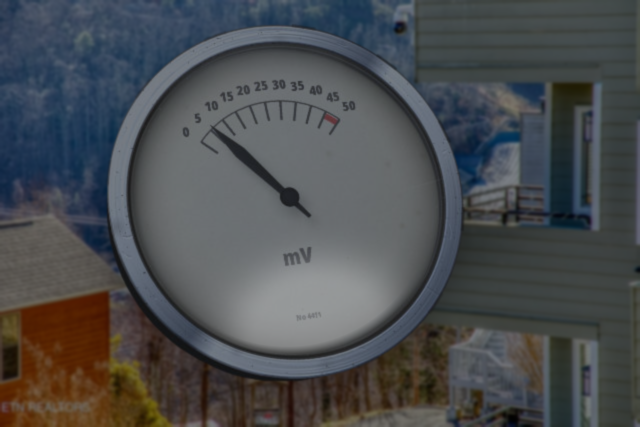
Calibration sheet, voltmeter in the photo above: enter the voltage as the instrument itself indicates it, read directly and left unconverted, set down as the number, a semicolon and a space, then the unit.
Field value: 5; mV
